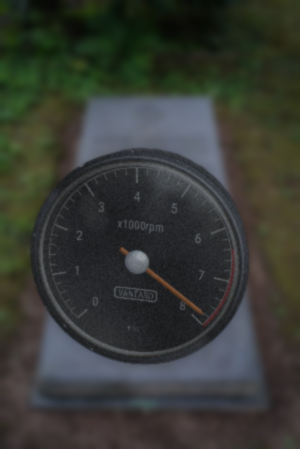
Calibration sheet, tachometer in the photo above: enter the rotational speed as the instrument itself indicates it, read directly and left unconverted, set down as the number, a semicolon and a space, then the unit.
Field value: 7800; rpm
